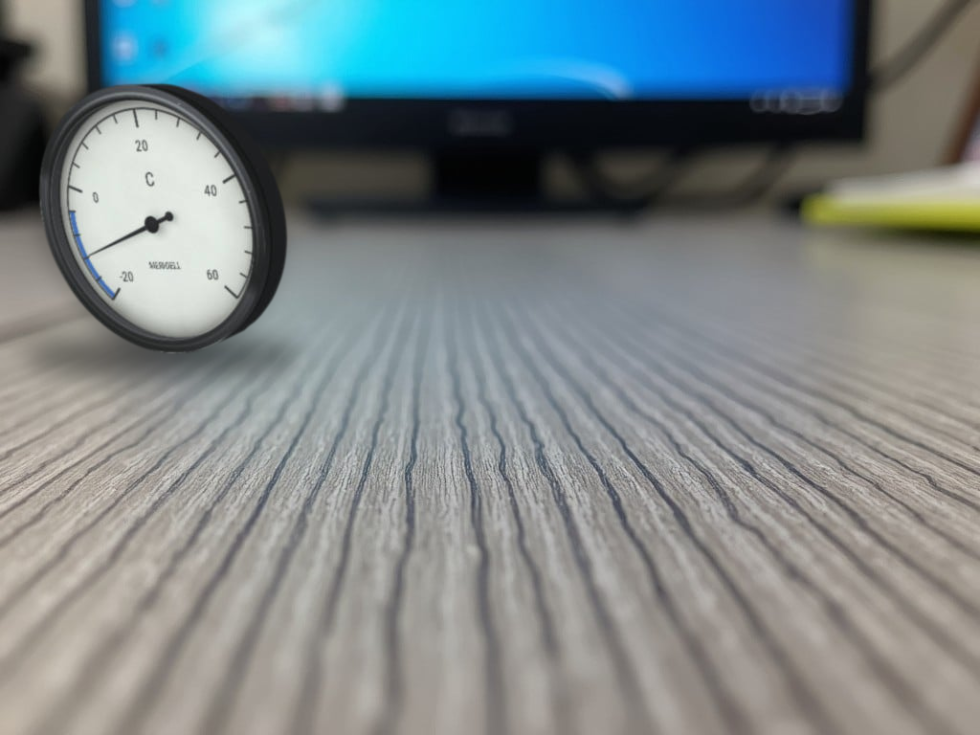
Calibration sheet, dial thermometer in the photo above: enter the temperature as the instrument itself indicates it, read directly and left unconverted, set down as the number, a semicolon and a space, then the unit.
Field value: -12; °C
